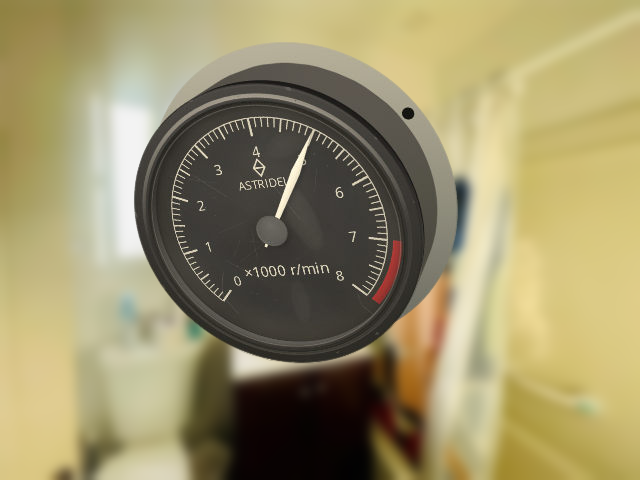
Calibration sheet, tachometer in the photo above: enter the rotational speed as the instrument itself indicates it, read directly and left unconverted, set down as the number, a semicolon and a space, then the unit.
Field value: 5000; rpm
